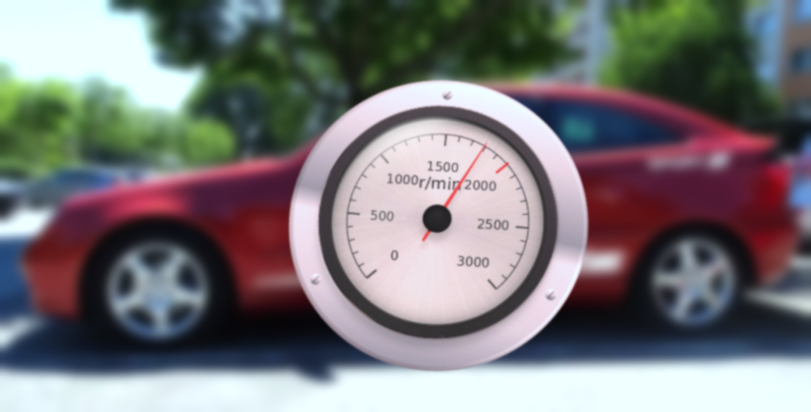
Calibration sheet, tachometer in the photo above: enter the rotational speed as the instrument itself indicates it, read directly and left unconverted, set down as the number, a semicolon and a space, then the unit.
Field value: 1800; rpm
